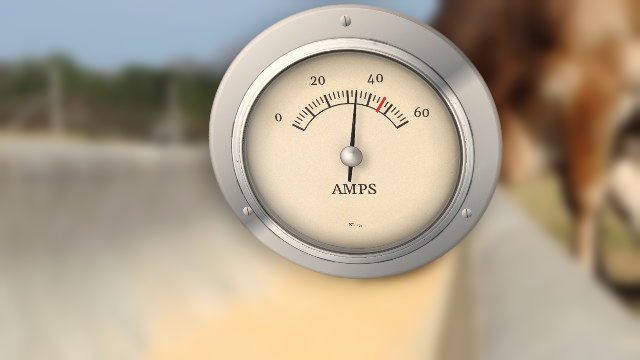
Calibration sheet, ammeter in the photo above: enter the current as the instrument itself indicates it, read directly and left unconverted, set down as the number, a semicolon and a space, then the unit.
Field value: 34; A
